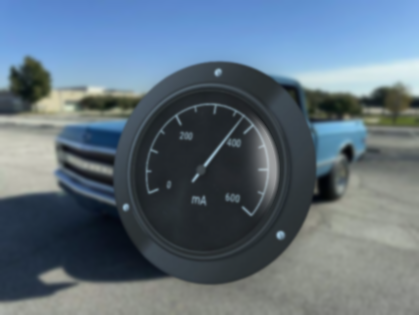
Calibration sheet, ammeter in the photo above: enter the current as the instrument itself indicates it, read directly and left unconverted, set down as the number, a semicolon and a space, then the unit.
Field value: 375; mA
